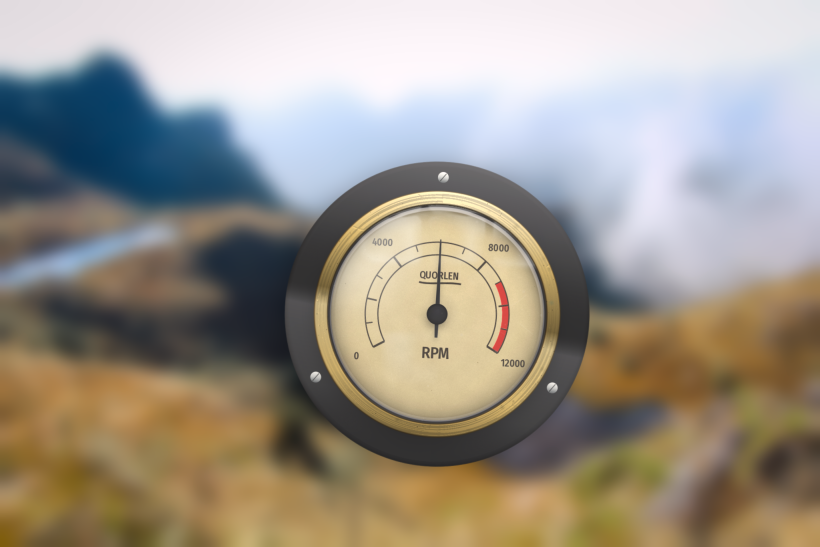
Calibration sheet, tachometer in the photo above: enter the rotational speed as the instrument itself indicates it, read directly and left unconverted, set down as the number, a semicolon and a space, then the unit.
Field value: 6000; rpm
